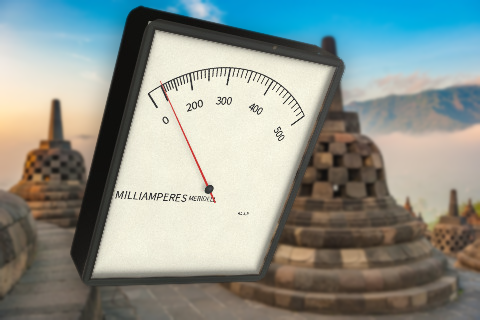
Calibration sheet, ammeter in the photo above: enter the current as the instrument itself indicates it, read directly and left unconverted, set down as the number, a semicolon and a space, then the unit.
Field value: 100; mA
